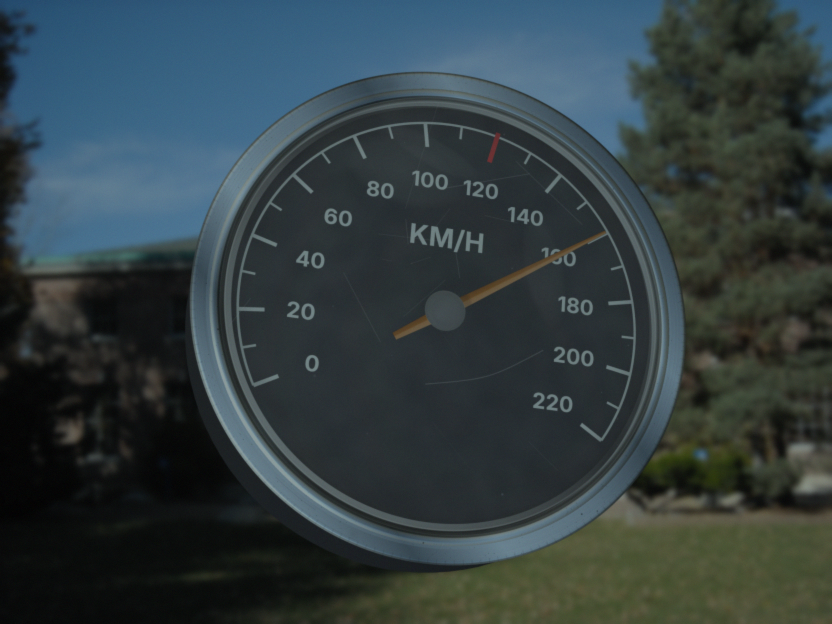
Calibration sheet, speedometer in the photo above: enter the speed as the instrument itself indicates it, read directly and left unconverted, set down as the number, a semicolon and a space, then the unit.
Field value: 160; km/h
